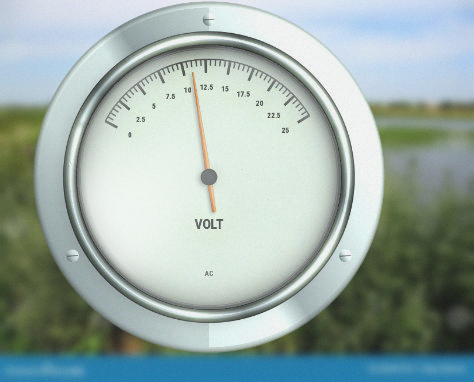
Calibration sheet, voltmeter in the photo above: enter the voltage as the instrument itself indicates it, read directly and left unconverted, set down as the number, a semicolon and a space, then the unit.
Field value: 11; V
